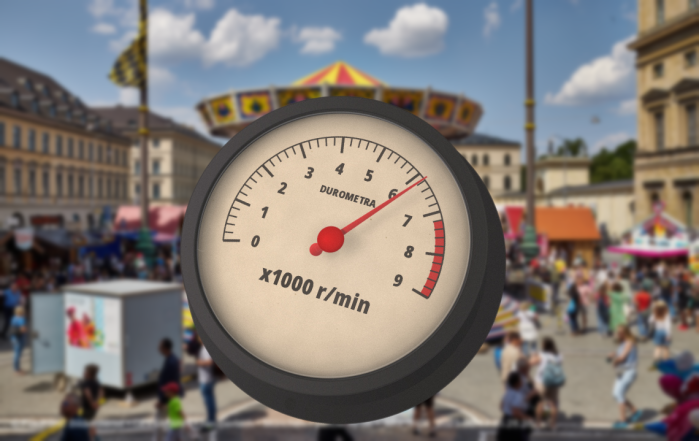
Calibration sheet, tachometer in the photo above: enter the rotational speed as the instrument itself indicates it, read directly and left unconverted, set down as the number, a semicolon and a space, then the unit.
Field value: 6200; rpm
